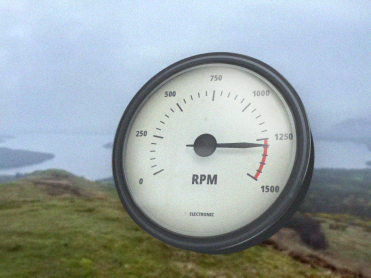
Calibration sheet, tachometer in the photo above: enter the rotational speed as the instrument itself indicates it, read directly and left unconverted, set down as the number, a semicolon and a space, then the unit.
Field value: 1300; rpm
